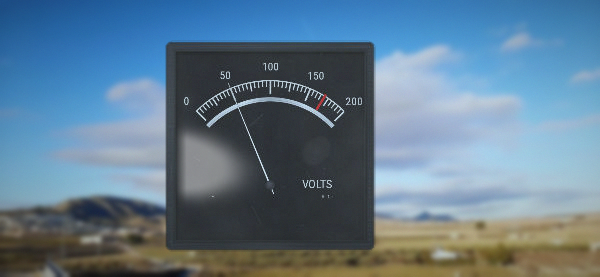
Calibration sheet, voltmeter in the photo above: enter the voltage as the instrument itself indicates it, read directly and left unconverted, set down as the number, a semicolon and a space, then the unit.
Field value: 50; V
